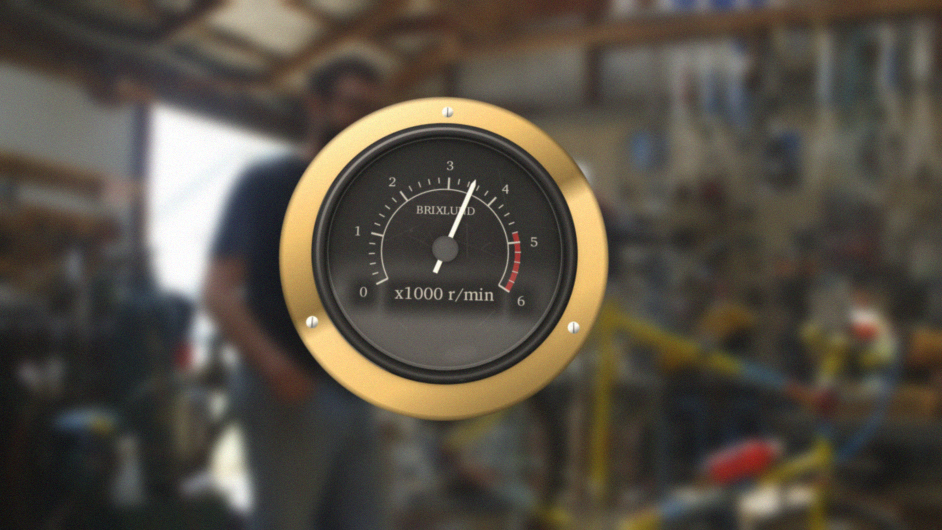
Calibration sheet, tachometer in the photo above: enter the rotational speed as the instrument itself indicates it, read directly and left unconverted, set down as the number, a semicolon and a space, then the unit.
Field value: 3500; rpm
